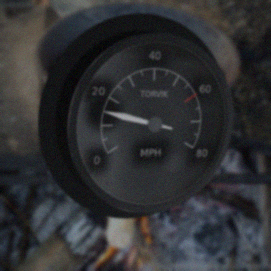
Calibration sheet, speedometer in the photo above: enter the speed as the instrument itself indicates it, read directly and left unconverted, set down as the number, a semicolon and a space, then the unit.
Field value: 15; mph
